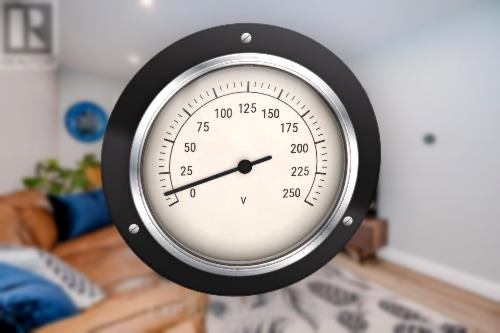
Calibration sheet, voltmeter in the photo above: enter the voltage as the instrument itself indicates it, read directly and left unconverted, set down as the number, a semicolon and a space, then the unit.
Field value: 10; V
